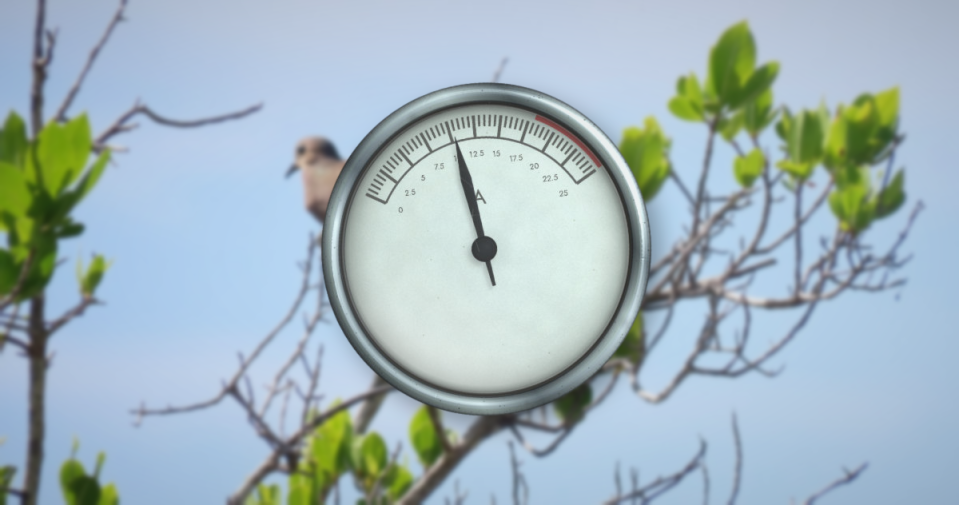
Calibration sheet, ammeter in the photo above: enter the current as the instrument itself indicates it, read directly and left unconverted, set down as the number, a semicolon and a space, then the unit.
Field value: 10.5; A
